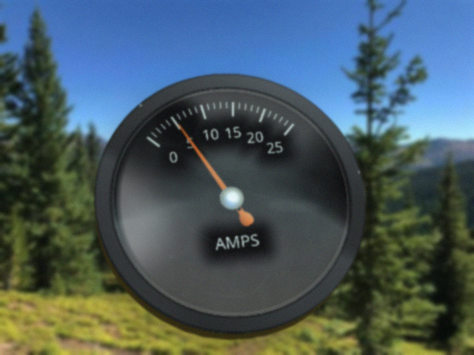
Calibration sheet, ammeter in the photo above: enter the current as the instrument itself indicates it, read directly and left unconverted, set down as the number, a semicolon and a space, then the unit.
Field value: 5; A
